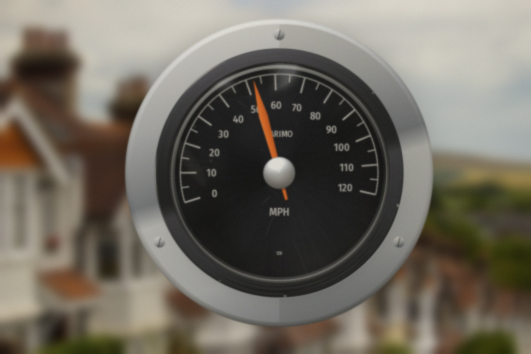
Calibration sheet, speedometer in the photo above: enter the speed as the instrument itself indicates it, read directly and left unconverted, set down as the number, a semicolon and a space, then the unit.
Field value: 52.5; mph
